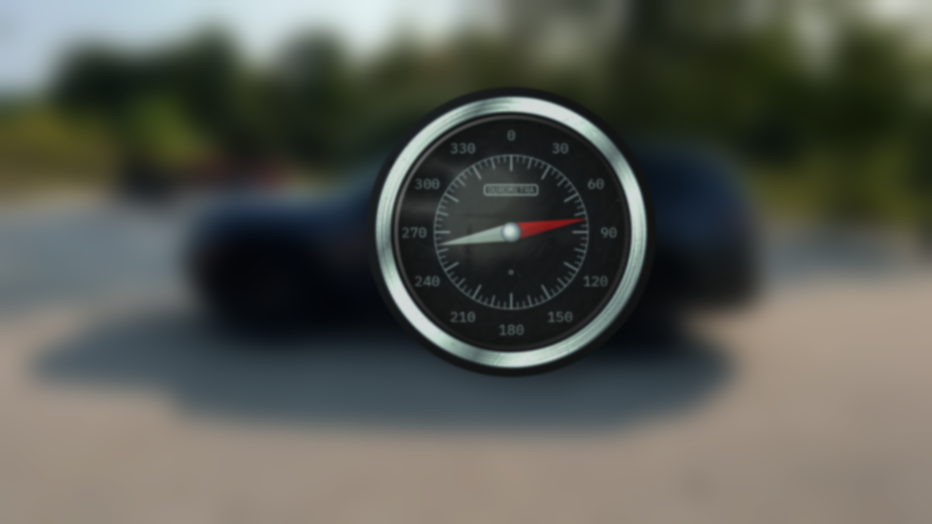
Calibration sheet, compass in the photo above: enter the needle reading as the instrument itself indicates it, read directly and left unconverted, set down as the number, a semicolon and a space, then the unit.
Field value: 80; °
